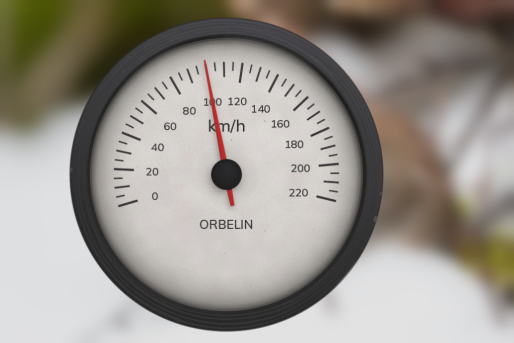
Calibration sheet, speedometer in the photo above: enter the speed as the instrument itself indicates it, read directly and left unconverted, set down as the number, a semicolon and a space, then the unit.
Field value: 100; km/h
